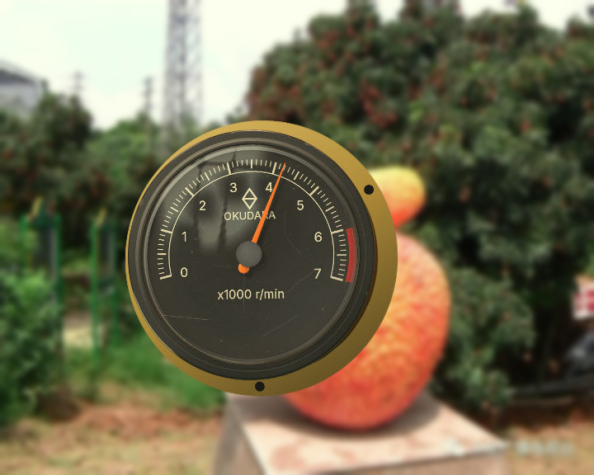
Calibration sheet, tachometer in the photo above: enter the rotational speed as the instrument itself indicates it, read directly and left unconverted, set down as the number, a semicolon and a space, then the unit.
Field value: 4200; rpm
